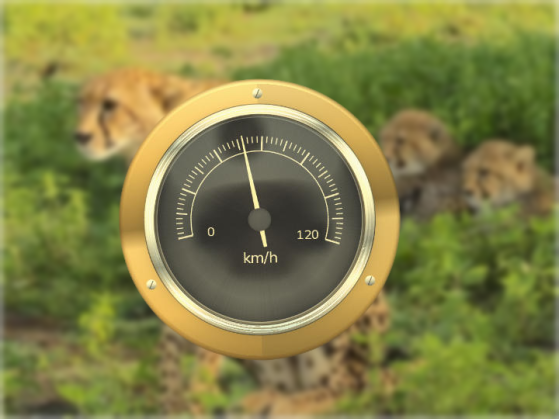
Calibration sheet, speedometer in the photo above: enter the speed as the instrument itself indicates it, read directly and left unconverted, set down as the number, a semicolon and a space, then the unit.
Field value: 52; km/h
